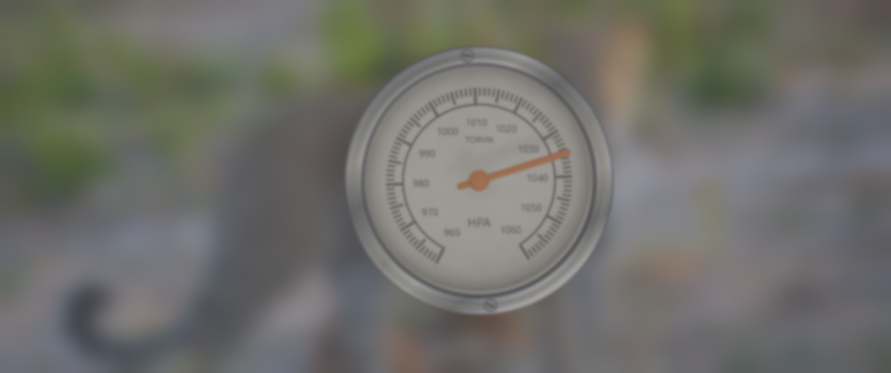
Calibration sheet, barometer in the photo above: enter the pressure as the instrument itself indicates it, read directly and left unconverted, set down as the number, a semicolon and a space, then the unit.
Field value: 1035; hPa
